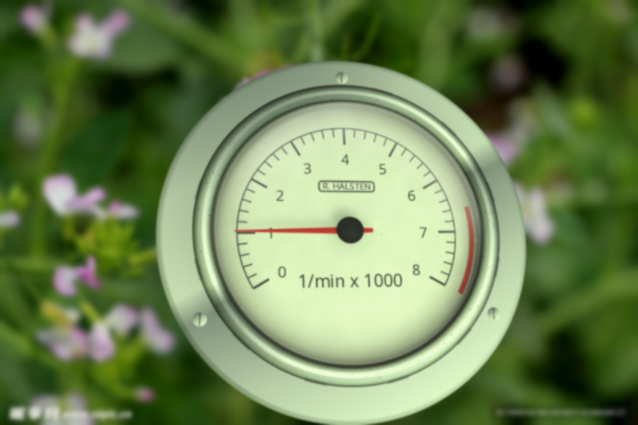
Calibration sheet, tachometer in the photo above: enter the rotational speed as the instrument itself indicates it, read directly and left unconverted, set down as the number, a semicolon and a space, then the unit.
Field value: 1000; rpm
